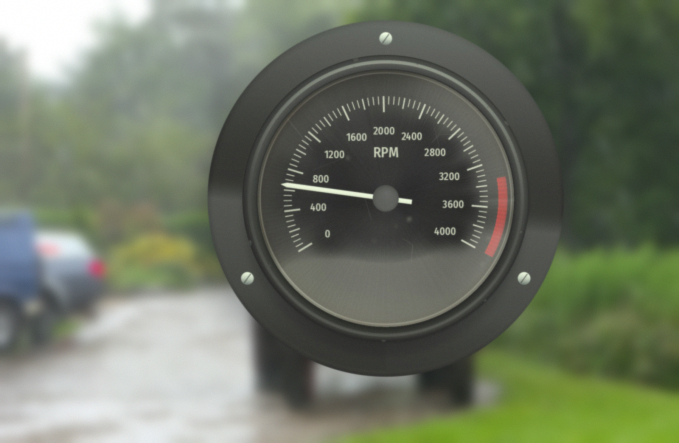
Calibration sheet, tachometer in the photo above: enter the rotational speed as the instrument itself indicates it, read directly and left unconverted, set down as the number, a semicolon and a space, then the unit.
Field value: 650; rpm
